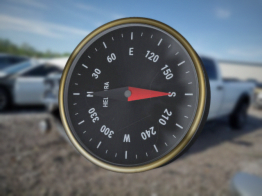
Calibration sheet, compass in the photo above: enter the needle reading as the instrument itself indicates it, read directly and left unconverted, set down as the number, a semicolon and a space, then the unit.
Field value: 180; °
